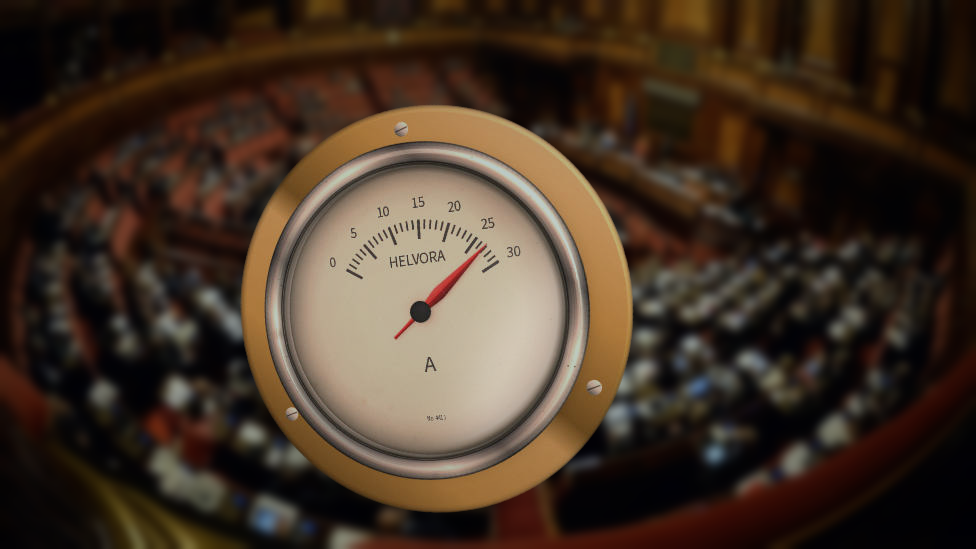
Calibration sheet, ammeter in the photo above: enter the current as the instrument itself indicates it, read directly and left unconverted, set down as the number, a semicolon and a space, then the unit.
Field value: 27; A
